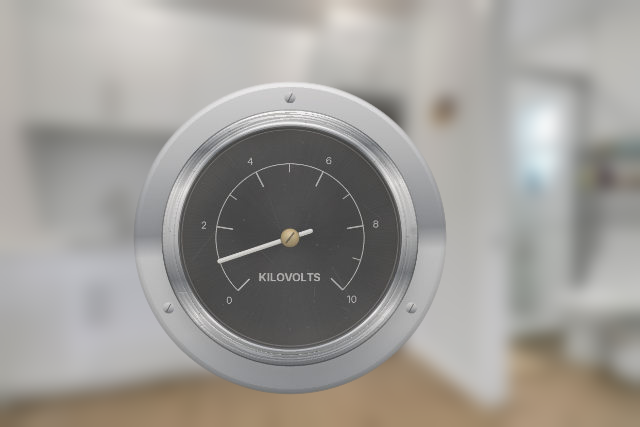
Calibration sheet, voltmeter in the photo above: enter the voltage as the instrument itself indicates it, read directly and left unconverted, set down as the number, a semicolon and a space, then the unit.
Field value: 1; kV
